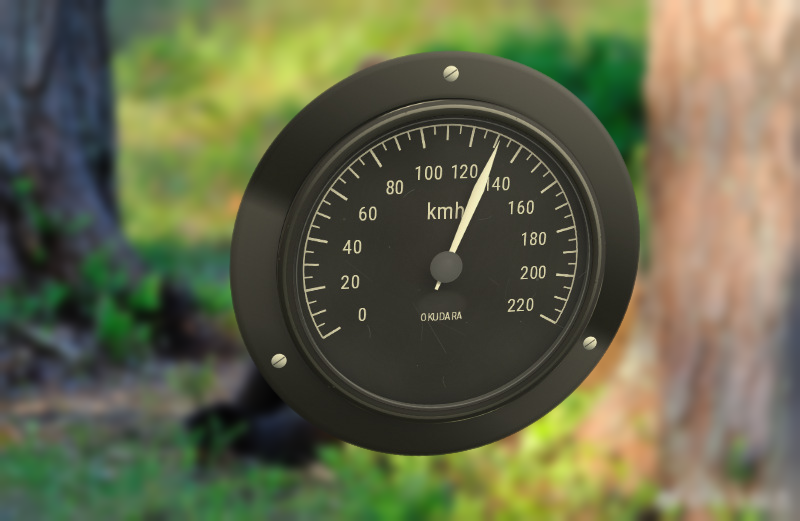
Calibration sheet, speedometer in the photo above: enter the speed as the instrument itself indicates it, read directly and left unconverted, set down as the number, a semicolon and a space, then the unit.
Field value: 130; km/h
